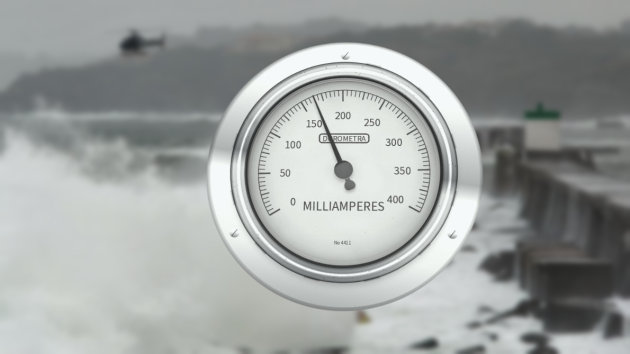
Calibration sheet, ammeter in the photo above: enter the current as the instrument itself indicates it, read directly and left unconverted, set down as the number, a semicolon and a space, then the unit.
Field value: 165; mA
